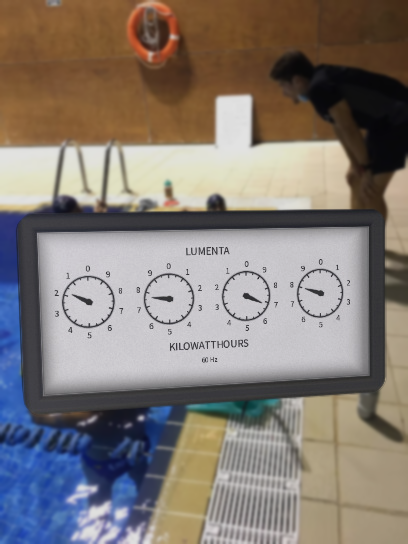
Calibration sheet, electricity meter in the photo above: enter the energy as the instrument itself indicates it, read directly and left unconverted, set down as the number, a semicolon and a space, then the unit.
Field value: 1768; kWh
